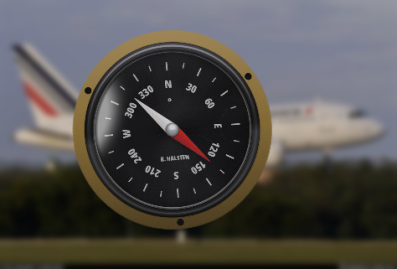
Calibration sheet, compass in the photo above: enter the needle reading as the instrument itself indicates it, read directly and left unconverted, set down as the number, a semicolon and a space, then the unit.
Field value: 135; °
